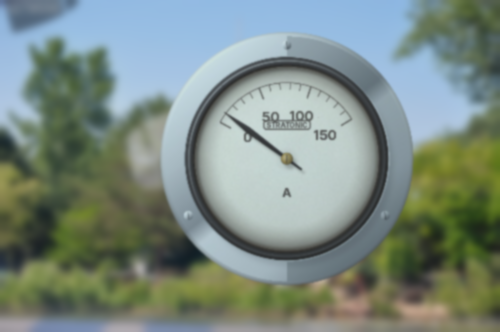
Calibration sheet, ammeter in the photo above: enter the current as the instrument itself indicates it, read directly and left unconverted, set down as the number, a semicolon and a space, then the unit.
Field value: 10; A
